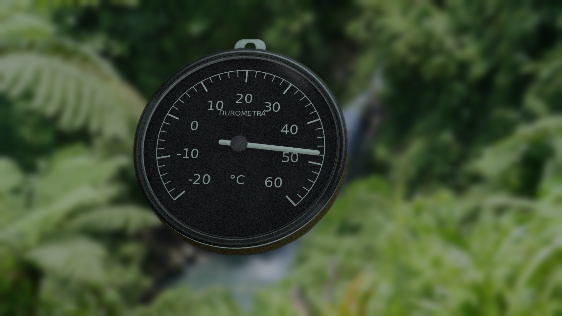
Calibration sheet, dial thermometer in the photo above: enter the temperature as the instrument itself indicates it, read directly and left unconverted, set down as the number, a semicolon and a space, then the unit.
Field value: 48; °C
